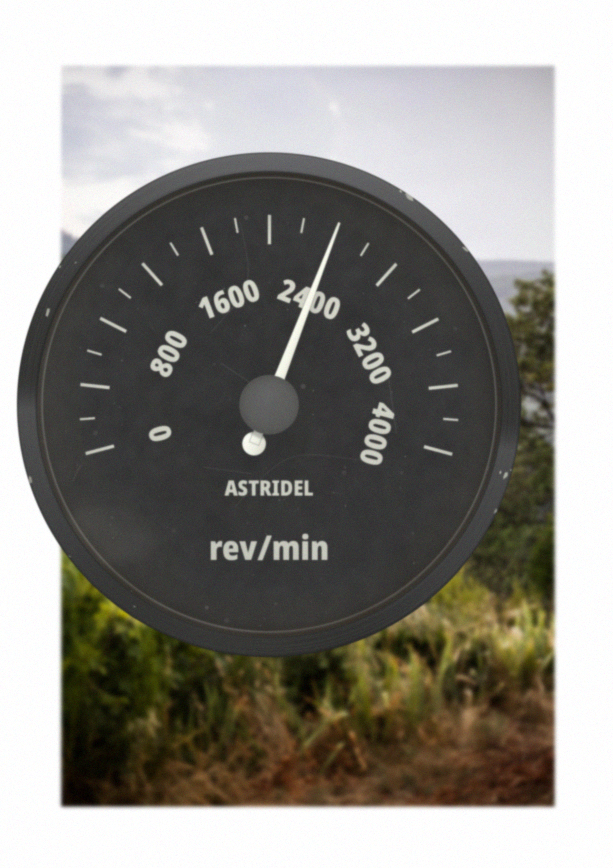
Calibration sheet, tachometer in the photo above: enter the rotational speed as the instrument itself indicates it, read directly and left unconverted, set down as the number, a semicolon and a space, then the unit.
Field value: 2400; rpm
